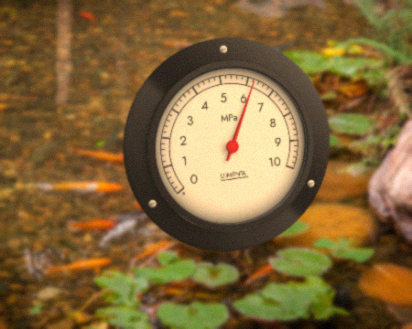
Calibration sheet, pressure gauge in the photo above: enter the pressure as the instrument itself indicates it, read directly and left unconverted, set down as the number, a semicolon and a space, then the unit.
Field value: 6.2; MPa
